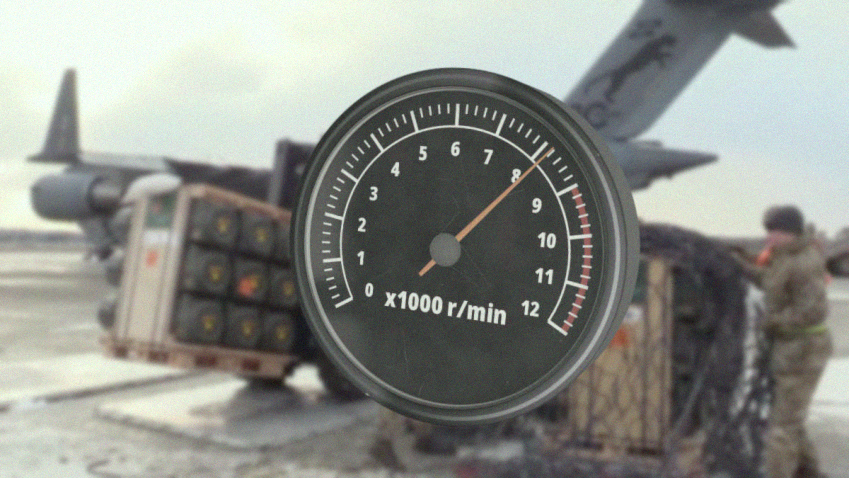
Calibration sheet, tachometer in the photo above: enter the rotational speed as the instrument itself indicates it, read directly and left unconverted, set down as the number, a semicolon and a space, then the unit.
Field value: 8200; rpm
